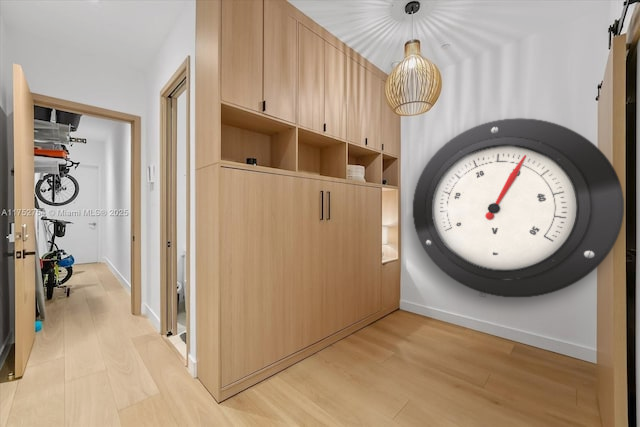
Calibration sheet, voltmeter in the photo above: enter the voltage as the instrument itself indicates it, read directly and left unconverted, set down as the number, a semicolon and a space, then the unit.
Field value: 30; V
